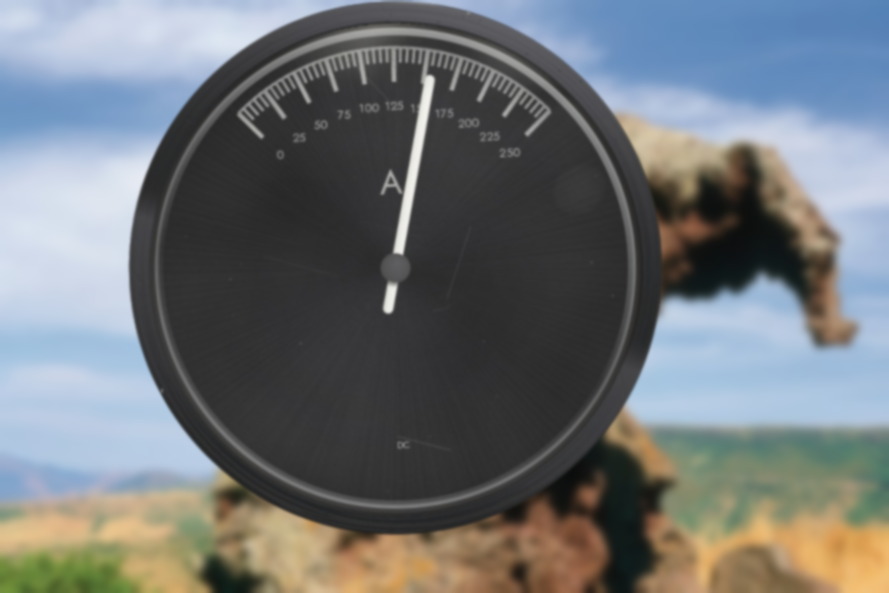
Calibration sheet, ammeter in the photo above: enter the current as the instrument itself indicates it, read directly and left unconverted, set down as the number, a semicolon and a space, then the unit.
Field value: 155; A
